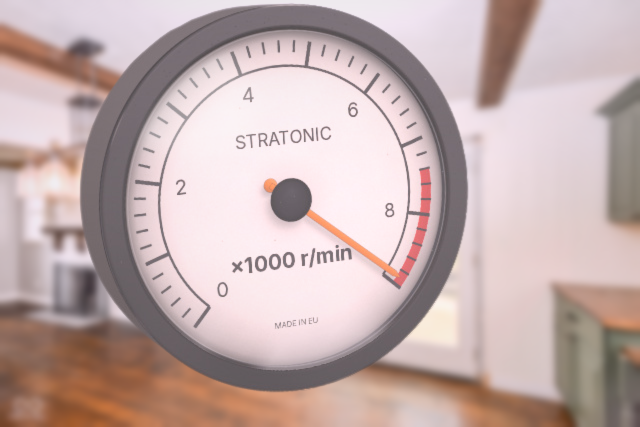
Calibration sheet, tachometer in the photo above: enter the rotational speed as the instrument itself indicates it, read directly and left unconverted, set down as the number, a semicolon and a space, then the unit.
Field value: 8900; rpm
